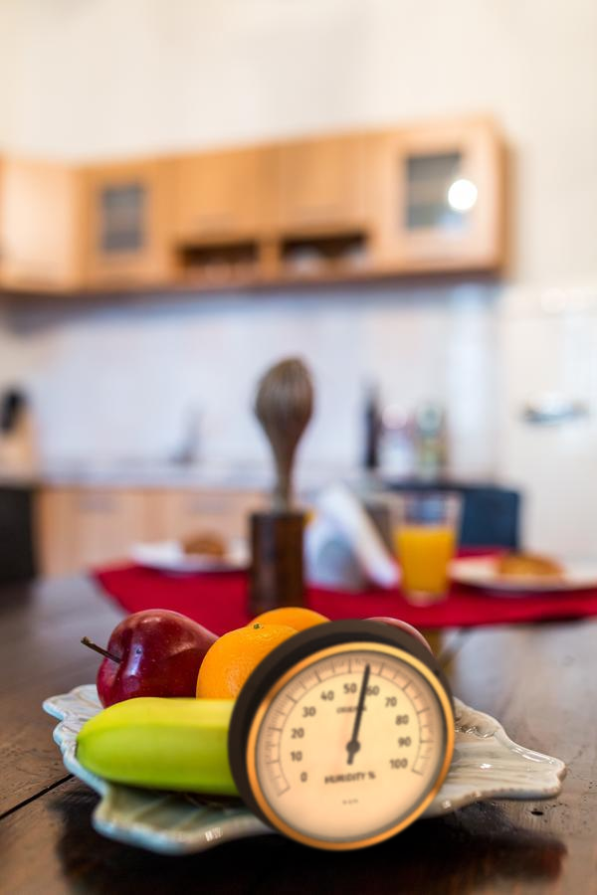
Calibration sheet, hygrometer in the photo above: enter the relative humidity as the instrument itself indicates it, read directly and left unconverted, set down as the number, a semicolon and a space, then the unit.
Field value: 55; %
